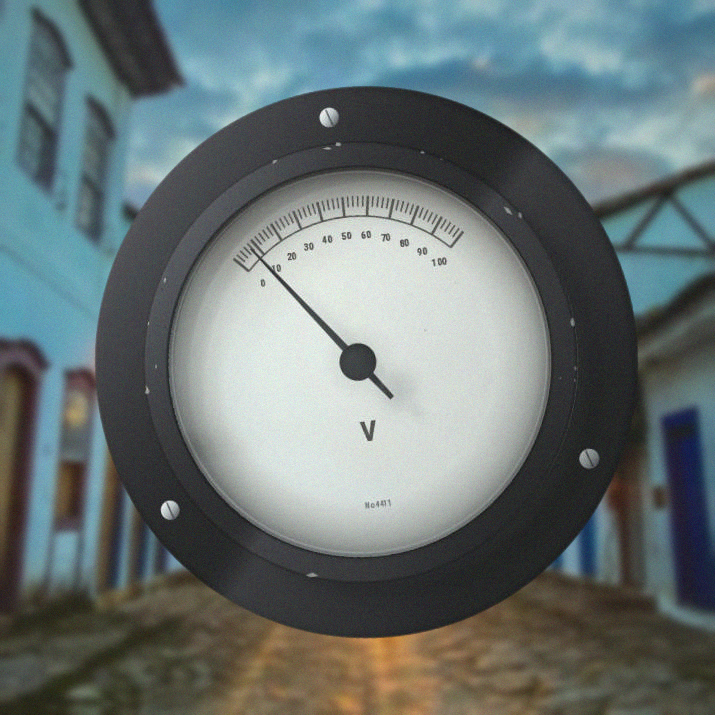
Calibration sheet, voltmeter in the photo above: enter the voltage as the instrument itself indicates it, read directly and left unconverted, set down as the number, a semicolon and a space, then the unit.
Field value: 8; V
